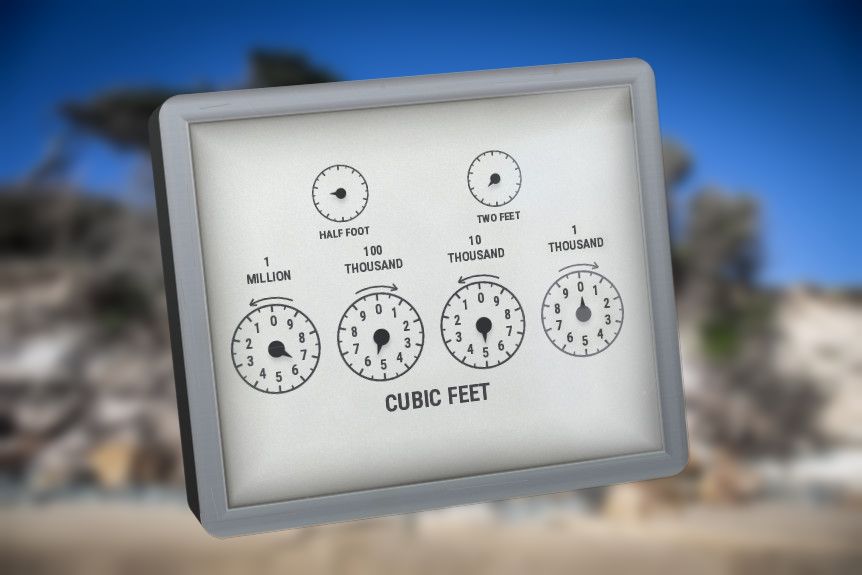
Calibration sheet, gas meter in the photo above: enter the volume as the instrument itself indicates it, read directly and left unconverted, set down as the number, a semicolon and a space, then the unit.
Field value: 655000; ft³
